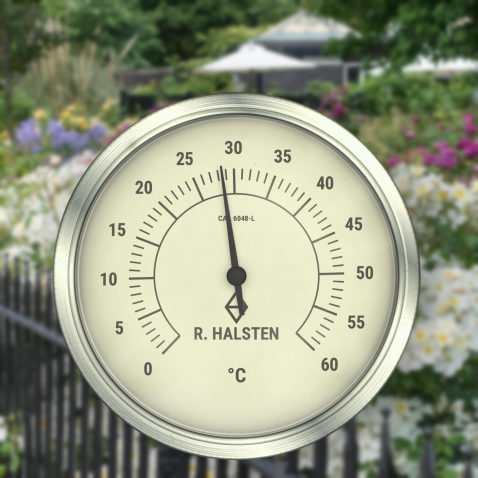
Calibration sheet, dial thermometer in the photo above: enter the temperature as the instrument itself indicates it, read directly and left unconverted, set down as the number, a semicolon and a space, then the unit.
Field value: 28.5; °C
